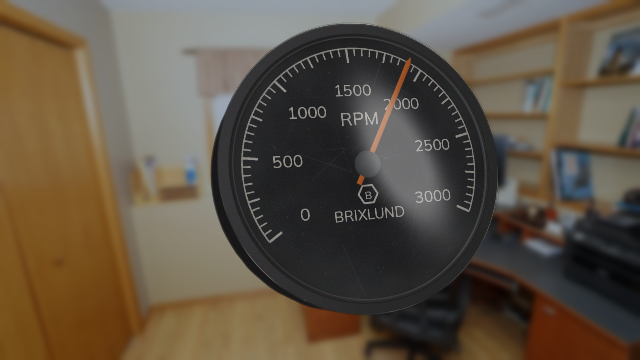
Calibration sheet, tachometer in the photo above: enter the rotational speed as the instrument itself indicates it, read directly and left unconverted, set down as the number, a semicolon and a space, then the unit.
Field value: 1900; rpm
